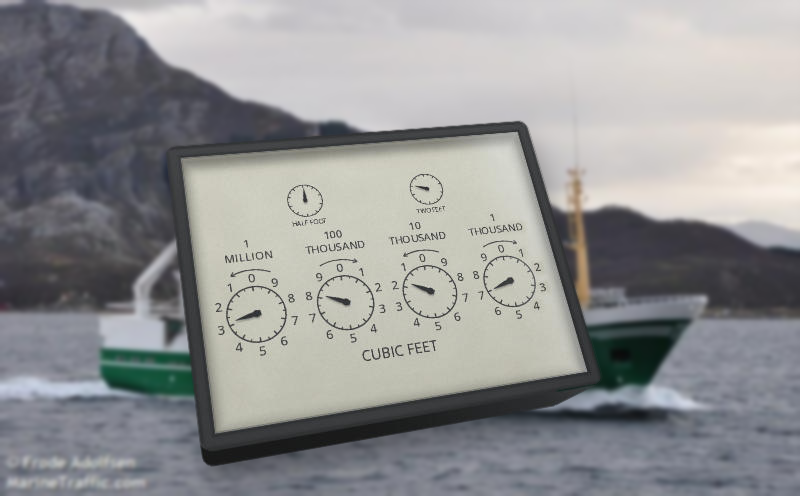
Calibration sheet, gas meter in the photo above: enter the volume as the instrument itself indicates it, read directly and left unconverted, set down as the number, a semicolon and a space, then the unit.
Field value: 281700; ft³
